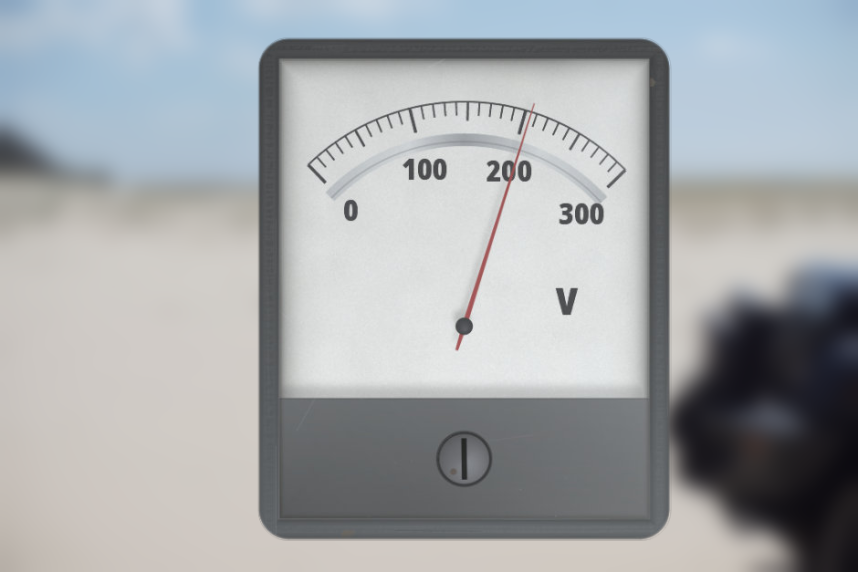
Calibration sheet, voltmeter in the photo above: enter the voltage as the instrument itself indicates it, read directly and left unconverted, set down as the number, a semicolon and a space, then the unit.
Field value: 205; V
